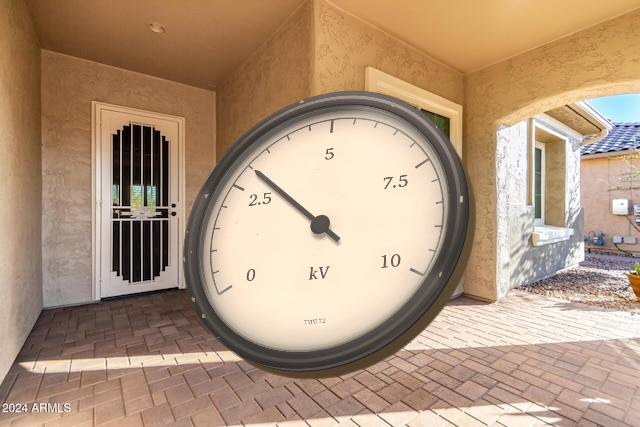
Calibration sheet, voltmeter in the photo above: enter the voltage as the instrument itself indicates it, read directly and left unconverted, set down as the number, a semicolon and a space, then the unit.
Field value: 3; kV
